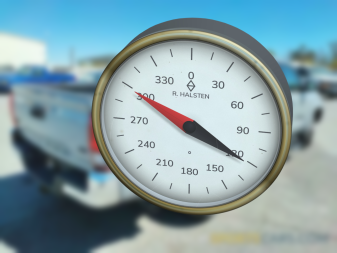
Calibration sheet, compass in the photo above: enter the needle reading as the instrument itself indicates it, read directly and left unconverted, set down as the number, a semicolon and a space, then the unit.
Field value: 300; °
